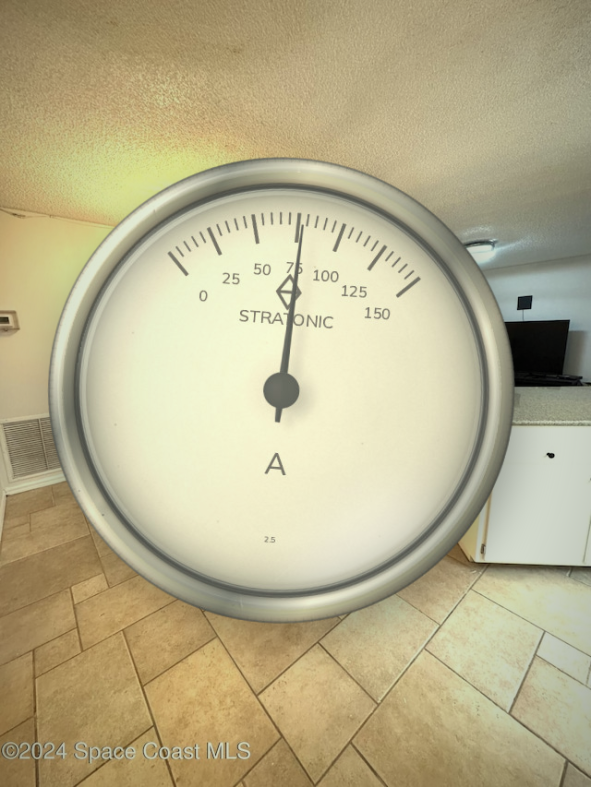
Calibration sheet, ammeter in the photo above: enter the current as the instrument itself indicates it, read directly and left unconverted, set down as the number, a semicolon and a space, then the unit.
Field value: 77.5; A
